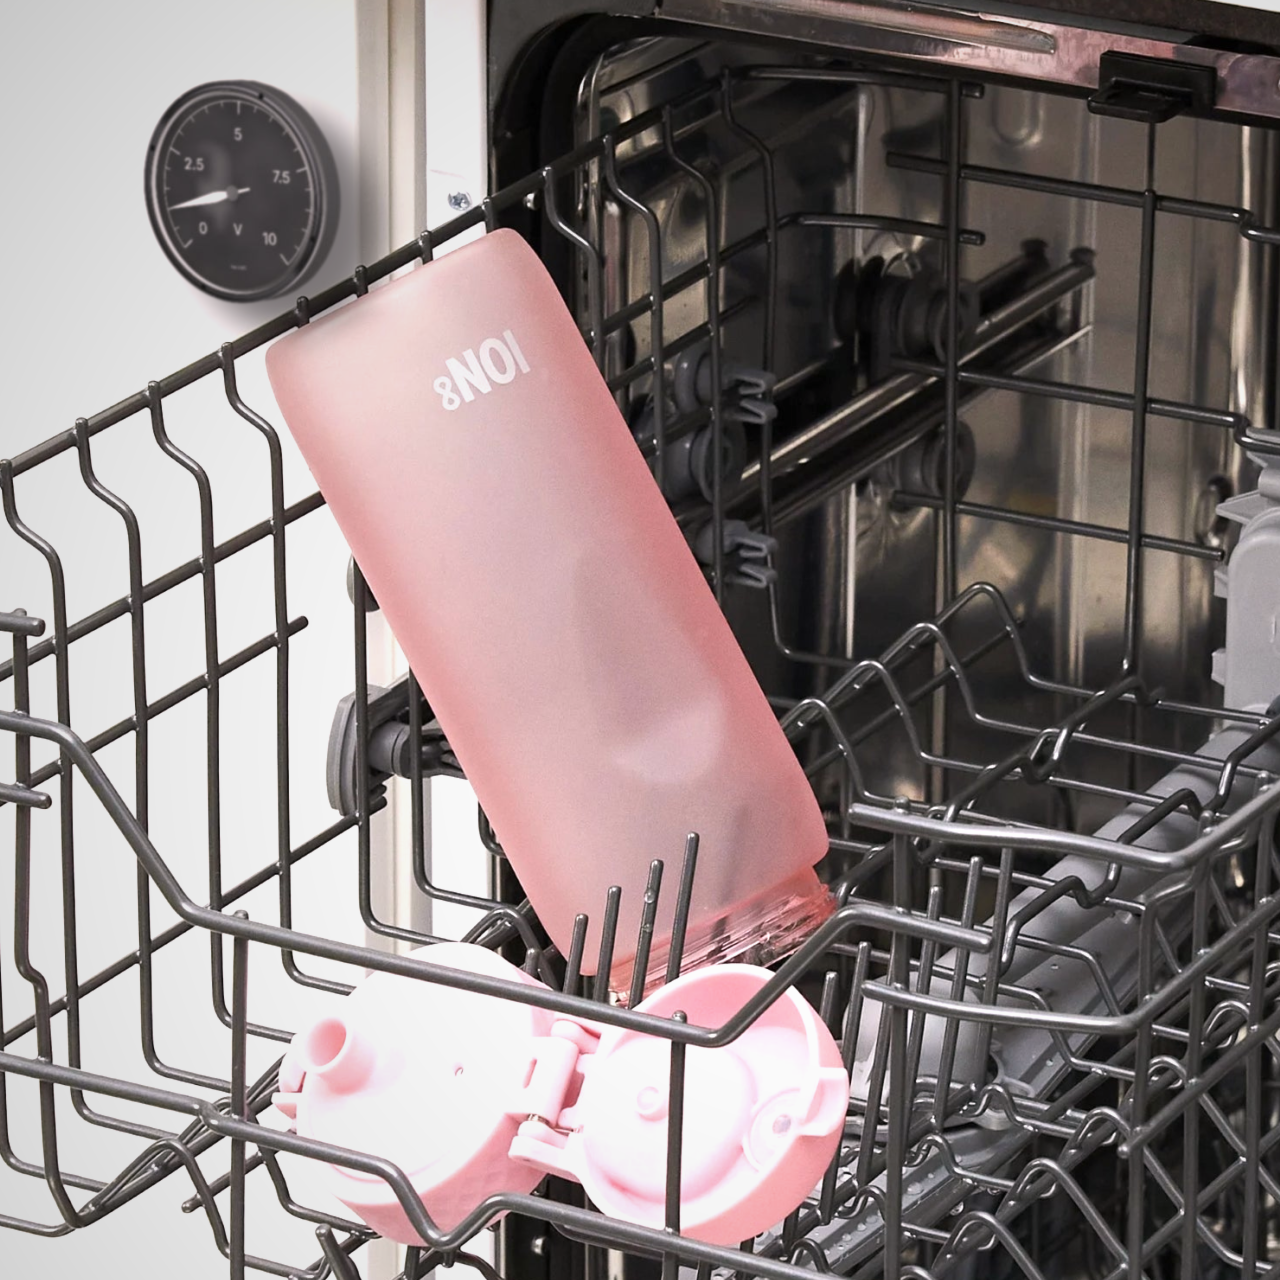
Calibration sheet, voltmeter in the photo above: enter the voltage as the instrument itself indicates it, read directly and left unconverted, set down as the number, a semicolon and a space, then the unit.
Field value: 1; V
